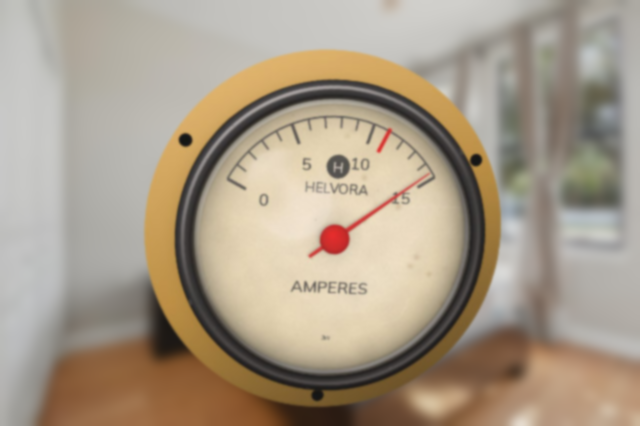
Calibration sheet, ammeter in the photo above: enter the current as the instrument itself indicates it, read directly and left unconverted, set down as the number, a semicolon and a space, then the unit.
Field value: 14.5; A
